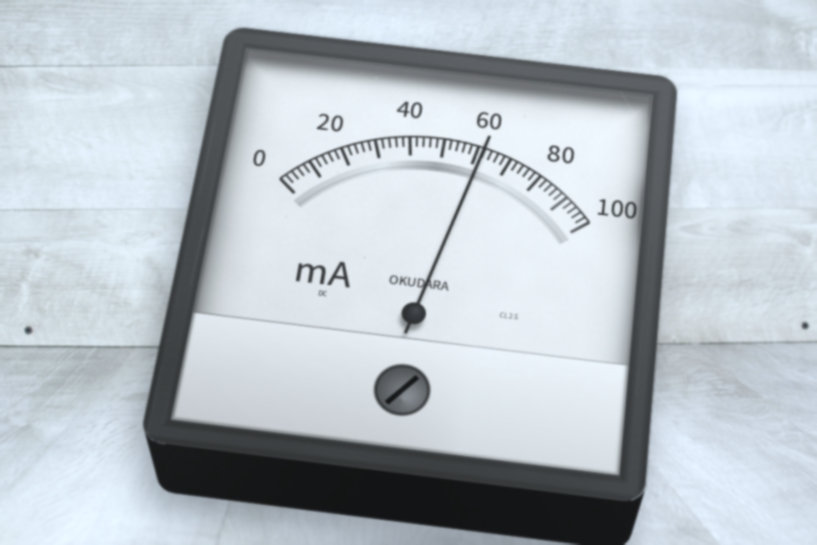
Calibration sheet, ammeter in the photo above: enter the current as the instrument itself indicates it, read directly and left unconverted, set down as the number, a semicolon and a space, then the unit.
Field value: 62; mA
